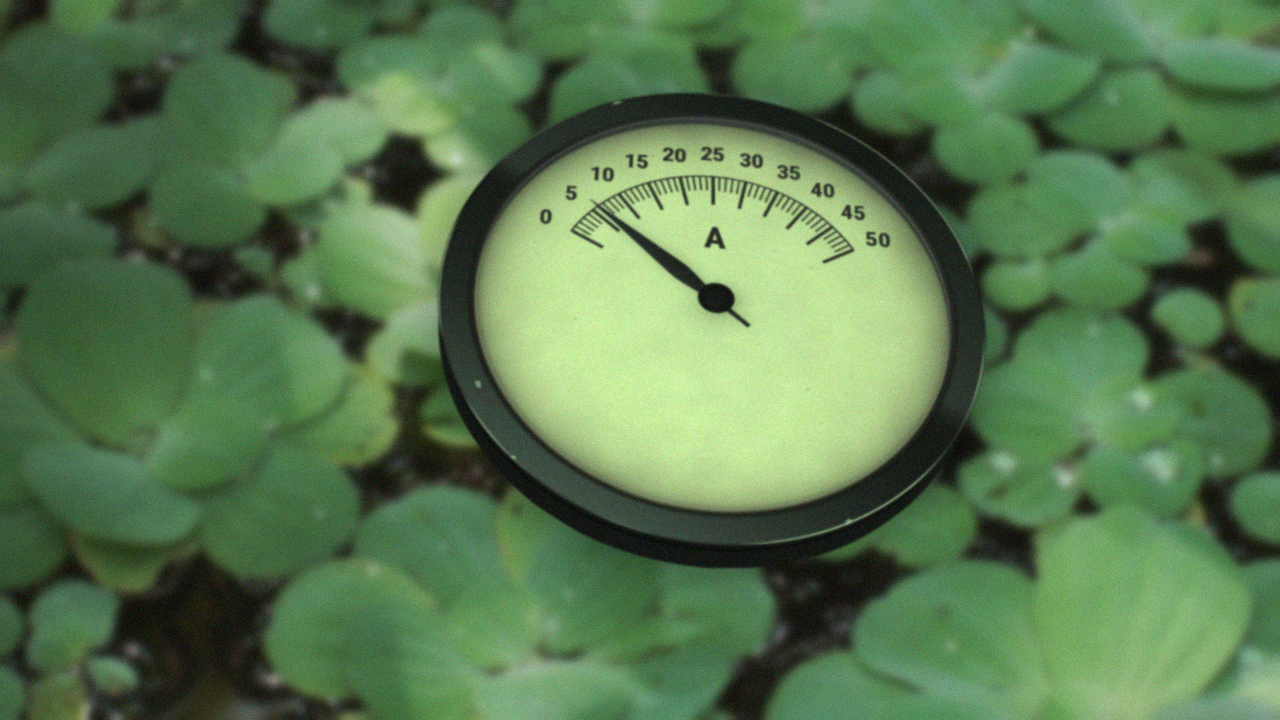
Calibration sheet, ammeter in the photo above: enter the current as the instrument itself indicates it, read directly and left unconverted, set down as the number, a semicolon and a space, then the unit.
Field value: 5; A
